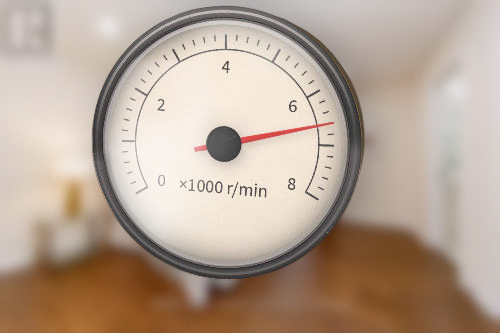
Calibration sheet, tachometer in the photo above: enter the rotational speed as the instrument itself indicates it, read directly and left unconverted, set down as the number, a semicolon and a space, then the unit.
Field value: 6600; rpm
